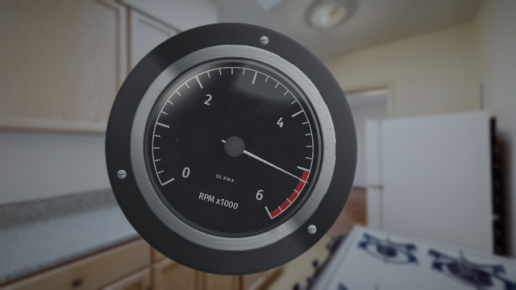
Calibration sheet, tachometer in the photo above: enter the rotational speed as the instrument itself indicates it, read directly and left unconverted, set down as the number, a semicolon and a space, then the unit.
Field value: 5200; rpm
